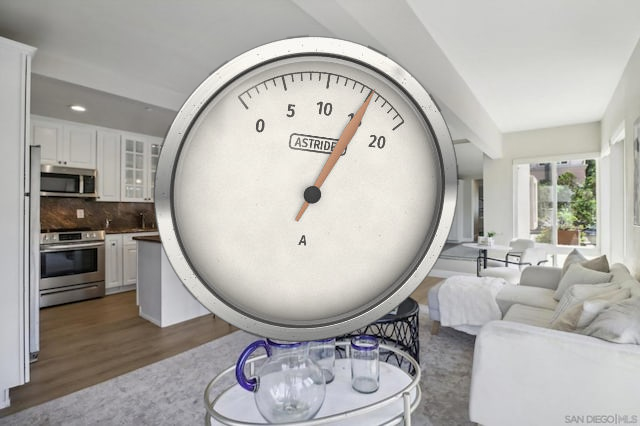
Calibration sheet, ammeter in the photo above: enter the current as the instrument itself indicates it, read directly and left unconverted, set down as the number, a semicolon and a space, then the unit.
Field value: 15; A
